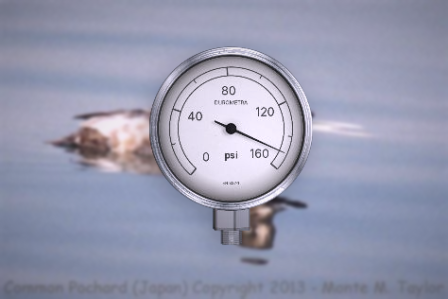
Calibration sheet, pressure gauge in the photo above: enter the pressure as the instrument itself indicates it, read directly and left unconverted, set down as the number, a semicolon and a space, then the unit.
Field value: 150; psi
